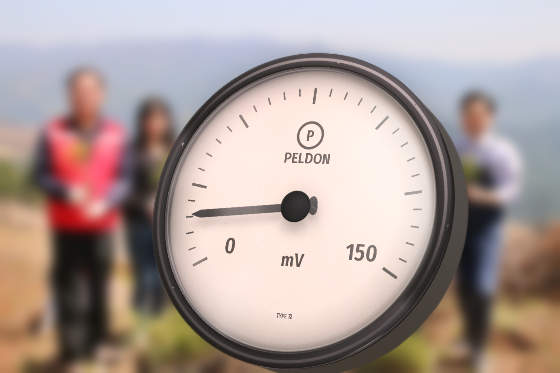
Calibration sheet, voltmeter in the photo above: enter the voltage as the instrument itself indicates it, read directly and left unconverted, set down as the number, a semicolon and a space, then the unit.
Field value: 15; mV
